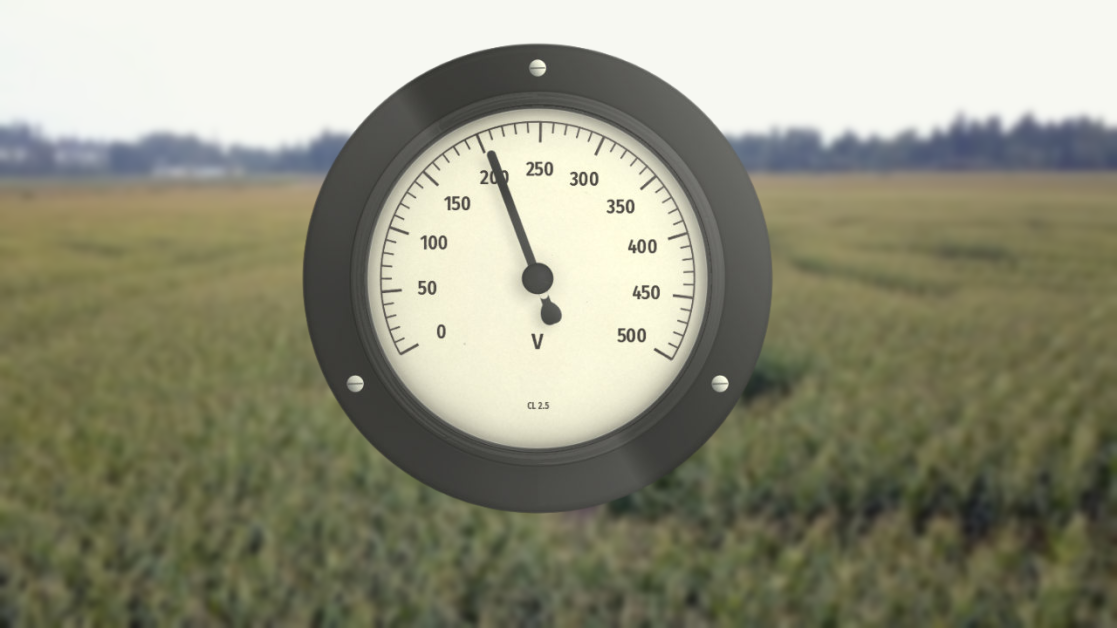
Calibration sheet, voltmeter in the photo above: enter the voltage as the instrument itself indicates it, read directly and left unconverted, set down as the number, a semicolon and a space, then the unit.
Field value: 205; V
